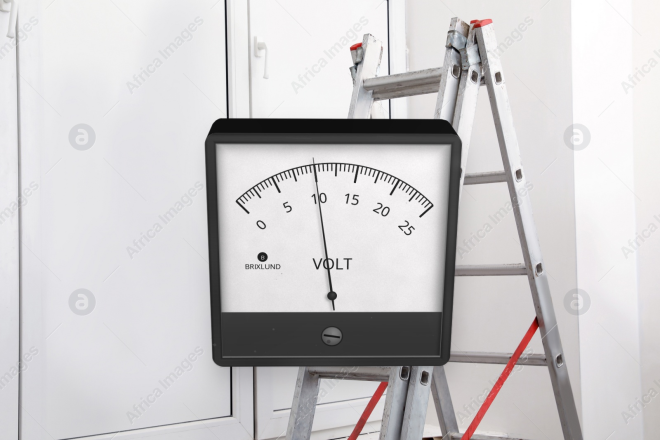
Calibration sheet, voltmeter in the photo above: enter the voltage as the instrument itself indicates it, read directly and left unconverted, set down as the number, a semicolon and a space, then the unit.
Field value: 10; V
